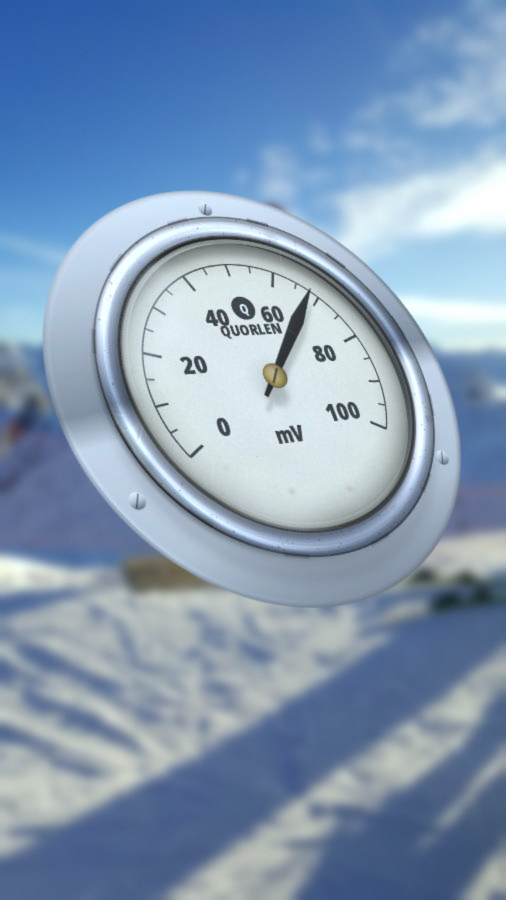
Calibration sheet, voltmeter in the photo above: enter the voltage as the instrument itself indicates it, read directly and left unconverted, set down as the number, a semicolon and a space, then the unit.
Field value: 67.5; mV
